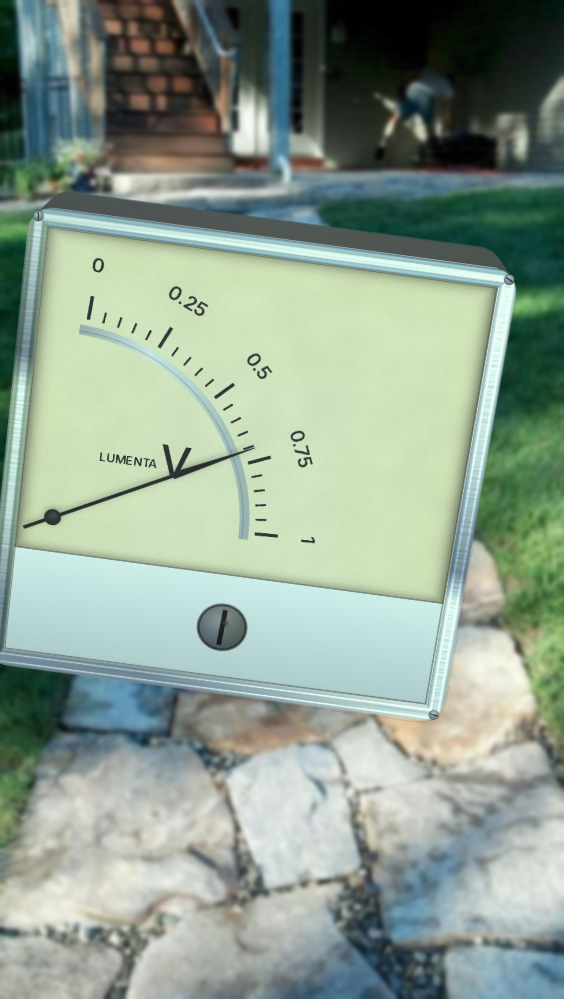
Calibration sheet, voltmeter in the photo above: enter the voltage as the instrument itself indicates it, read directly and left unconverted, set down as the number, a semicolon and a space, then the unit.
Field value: 0.7; V
